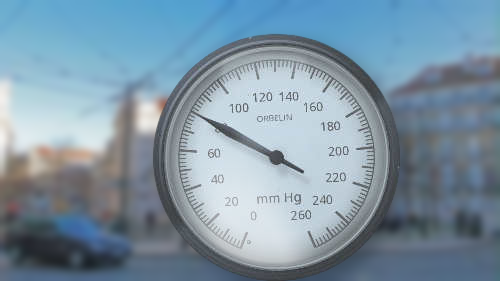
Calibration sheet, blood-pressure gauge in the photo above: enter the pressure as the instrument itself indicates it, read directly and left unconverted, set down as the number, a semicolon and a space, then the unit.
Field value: 80; mmHg
